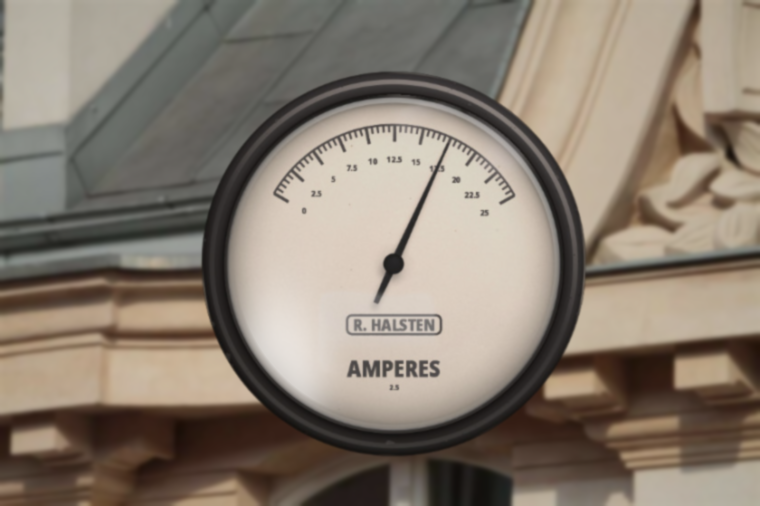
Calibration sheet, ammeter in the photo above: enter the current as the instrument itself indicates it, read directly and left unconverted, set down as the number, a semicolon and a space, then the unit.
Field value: 17.5; A
